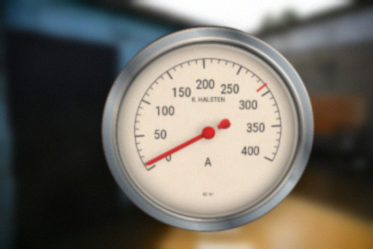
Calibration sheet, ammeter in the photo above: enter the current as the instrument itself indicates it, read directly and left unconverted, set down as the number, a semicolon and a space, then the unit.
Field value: 10; A
